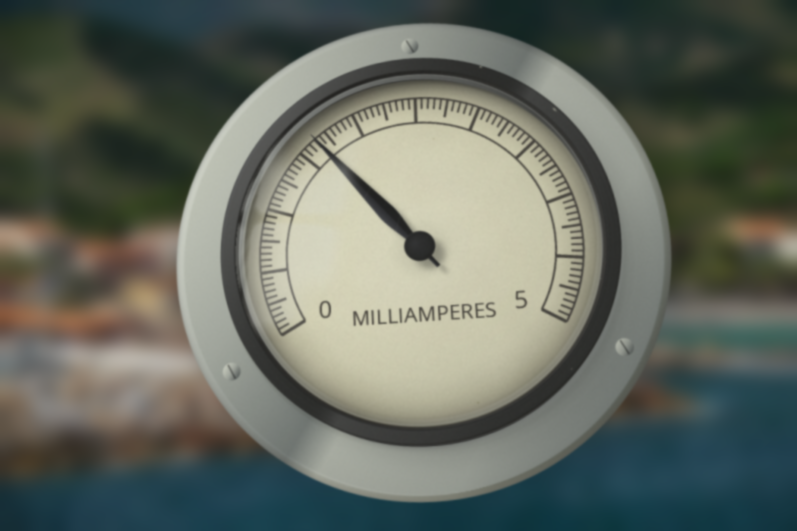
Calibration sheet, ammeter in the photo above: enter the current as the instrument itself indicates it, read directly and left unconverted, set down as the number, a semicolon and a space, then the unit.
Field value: 1.65; mA
